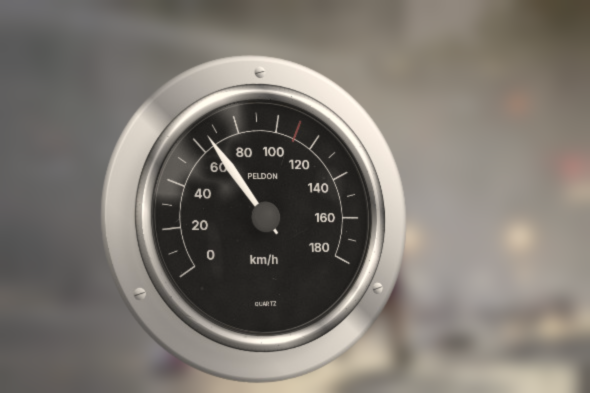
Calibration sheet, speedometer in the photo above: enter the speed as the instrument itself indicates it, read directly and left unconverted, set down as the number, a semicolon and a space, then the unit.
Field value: 65; km/h
